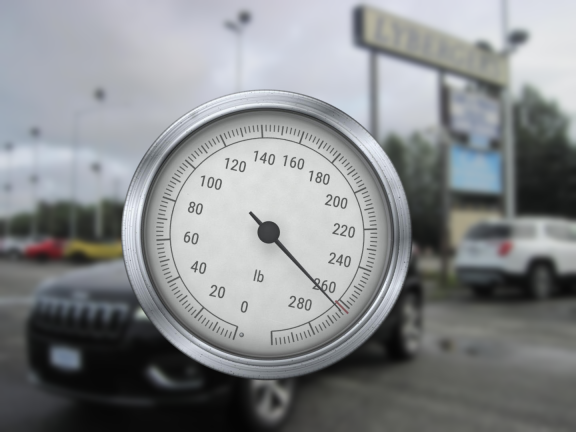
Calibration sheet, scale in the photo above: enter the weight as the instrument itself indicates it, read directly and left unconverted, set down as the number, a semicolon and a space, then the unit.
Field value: 264; lb
